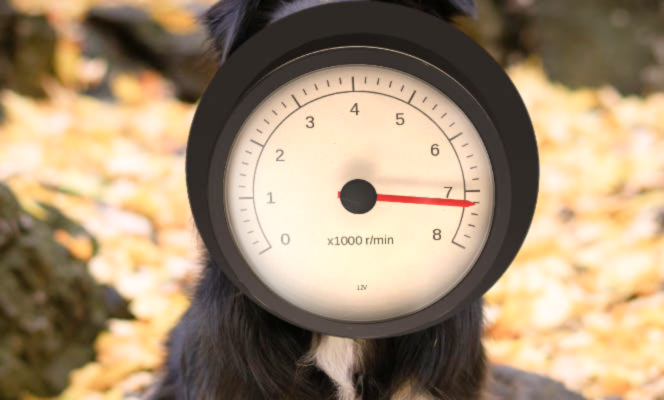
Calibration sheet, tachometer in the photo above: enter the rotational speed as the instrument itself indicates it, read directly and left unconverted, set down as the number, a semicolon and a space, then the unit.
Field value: 7200; rpm
